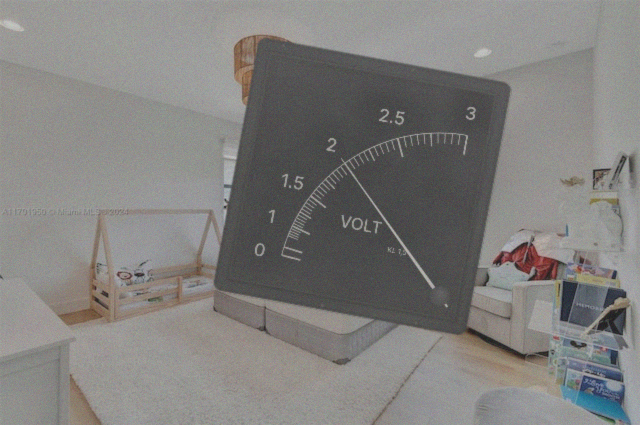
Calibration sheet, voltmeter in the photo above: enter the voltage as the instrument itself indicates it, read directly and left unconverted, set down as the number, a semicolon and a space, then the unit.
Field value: 2; V
